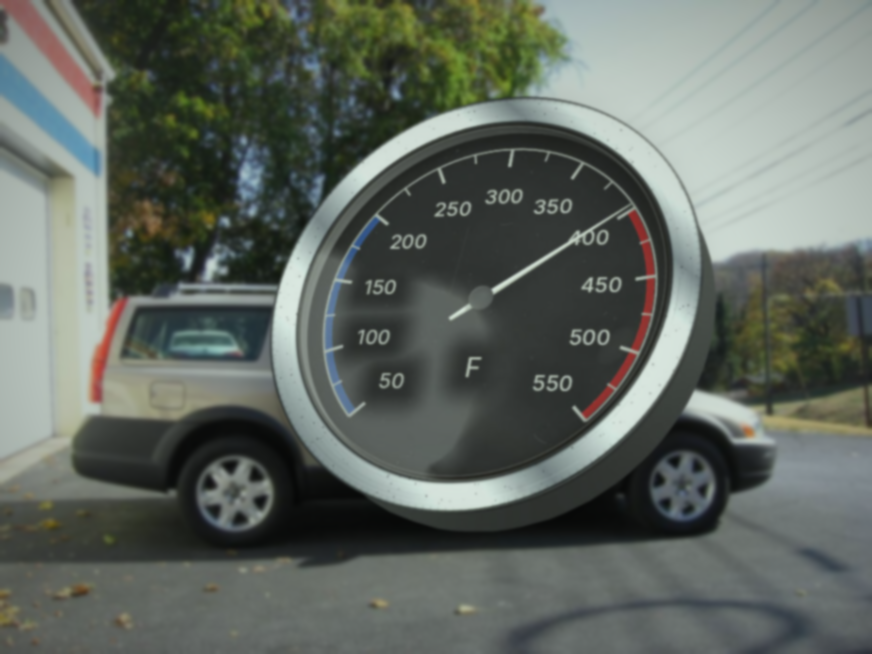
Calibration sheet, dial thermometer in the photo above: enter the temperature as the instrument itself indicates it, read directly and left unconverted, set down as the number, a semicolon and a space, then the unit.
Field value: 400; °F
